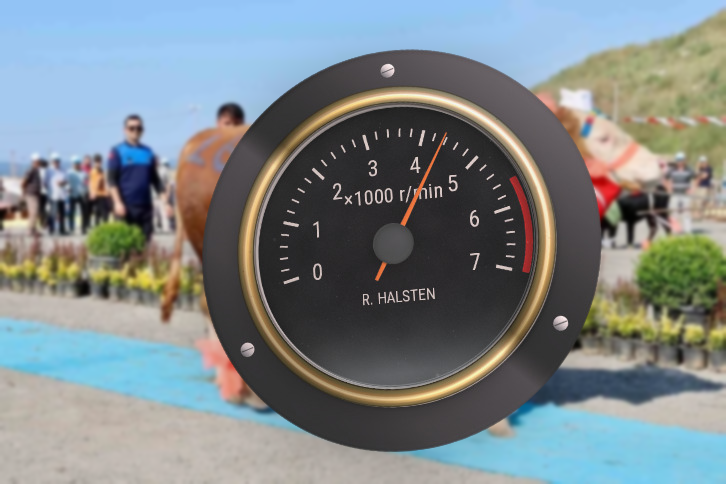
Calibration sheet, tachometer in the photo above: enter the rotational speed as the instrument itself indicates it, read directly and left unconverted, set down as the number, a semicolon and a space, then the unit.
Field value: 4400; rpm
